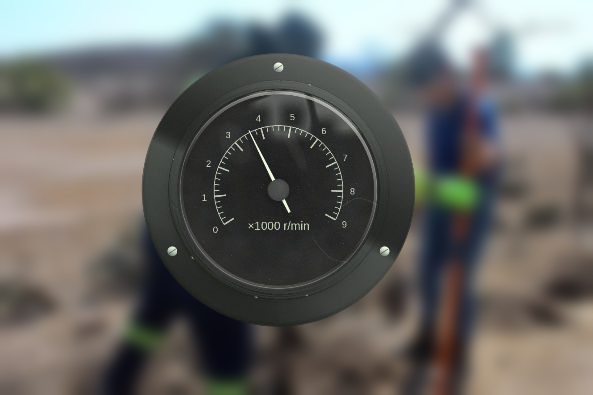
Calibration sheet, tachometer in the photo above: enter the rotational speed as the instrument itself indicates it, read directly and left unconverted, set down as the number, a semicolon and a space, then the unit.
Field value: 3600; rpm
